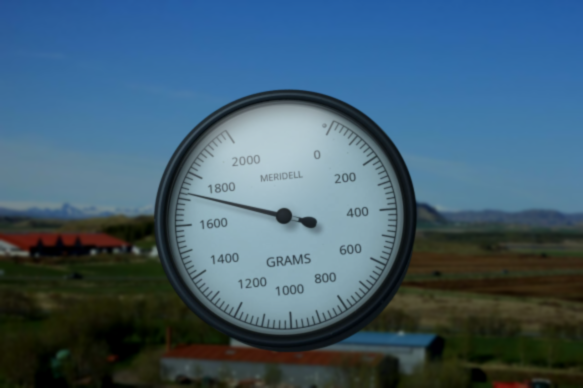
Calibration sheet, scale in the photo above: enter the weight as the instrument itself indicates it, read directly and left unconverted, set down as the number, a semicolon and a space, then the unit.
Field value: 1720; g
